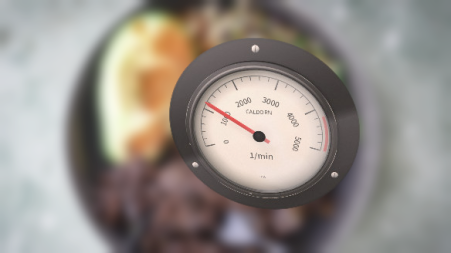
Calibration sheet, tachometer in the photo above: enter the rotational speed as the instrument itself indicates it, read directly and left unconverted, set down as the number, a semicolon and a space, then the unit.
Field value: 1200; rpm
